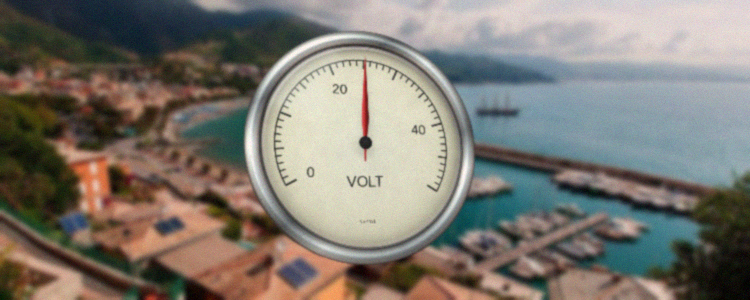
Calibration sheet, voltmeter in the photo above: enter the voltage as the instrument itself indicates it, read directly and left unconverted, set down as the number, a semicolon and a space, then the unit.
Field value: 25; V
